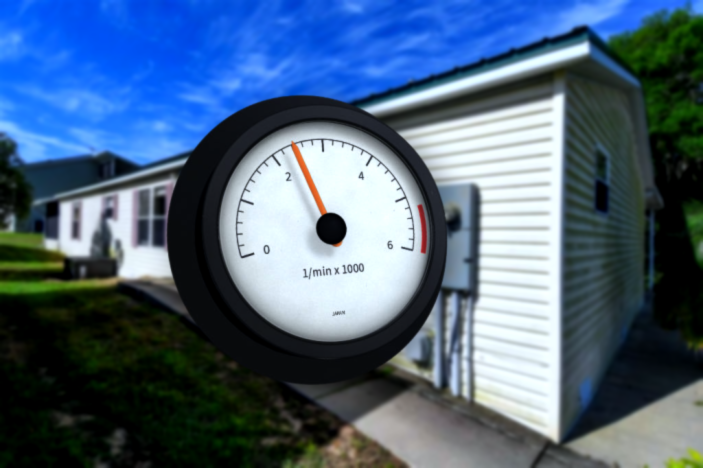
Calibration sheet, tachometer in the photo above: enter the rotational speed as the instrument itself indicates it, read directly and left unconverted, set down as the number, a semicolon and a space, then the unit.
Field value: 2400; rpm
